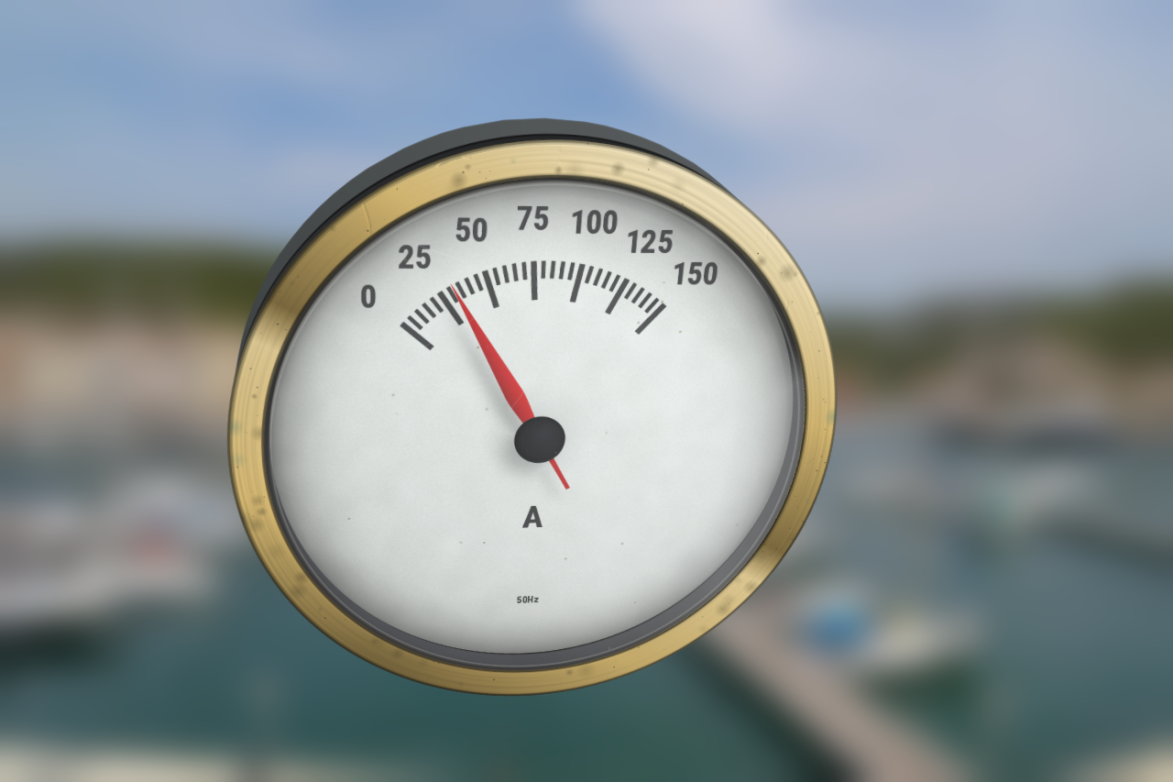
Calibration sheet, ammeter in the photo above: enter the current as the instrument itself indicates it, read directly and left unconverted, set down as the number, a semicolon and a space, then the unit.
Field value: 32.5; A
